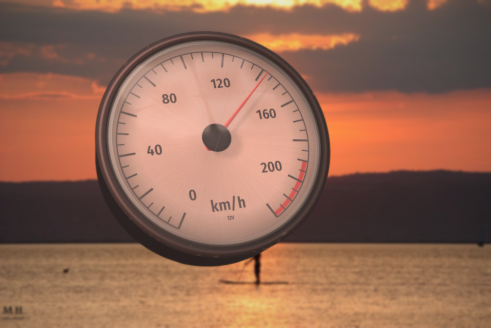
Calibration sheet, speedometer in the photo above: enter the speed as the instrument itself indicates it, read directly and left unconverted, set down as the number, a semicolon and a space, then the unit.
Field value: 142.5; km/h
